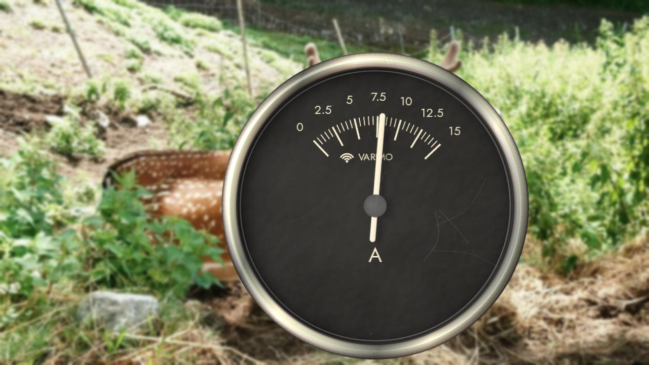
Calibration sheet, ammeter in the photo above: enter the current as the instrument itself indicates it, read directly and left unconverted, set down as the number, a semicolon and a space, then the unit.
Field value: 8; A
